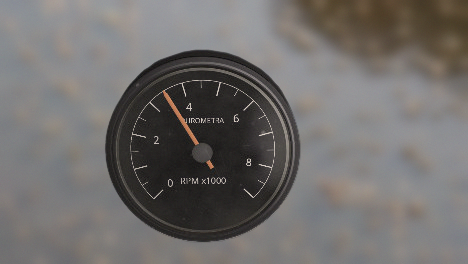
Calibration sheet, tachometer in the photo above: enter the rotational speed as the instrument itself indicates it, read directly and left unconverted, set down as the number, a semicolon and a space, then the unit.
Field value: 3500; rpm
